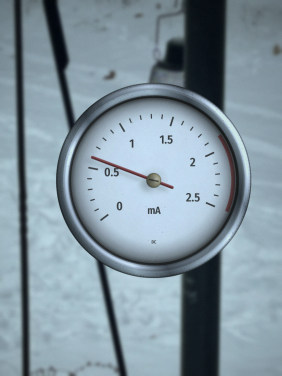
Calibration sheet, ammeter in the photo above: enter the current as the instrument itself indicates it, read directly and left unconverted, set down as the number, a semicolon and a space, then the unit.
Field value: 0.6; mA
